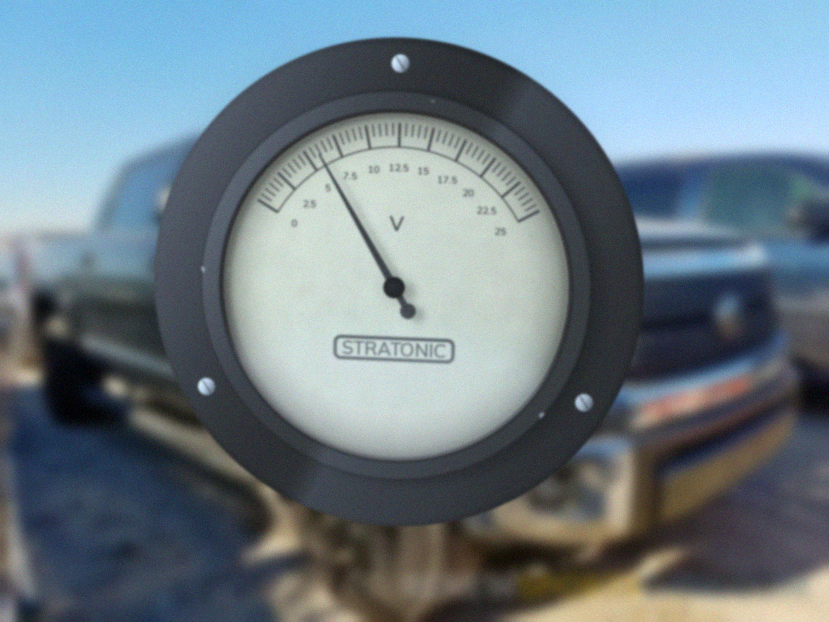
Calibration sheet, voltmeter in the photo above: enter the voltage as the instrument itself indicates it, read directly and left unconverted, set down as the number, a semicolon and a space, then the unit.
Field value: 6; V
